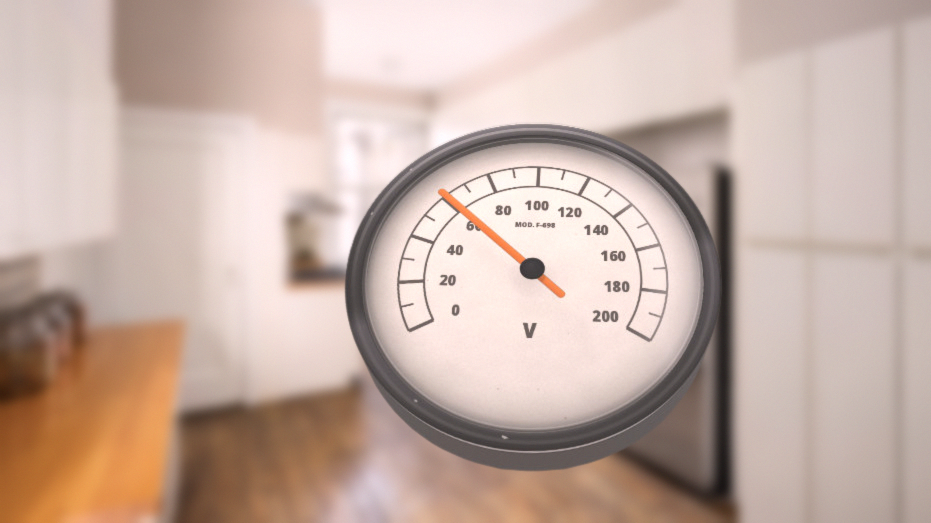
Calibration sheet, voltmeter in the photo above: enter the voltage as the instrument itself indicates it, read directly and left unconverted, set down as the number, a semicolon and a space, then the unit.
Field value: 60; V
